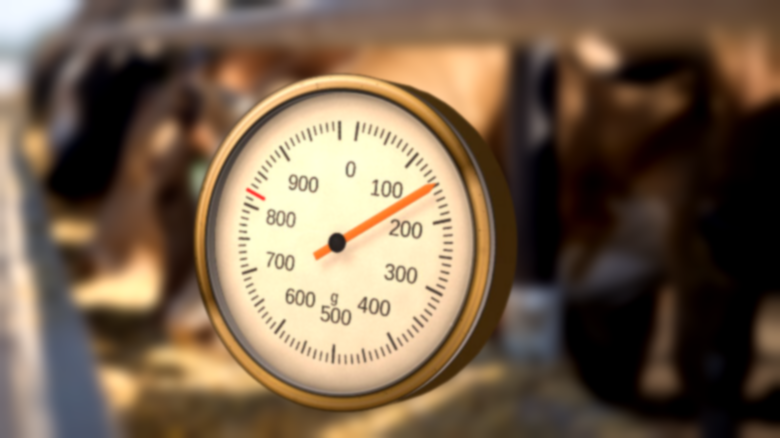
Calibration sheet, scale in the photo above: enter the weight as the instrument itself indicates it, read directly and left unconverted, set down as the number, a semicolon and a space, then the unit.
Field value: 150; g
